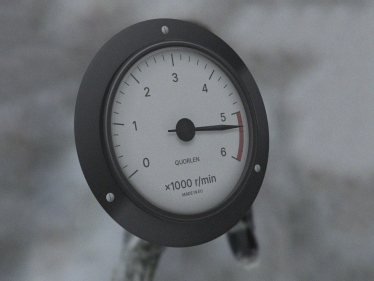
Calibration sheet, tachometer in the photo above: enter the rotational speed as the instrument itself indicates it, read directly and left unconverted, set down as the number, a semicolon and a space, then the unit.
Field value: 5300; rpm
